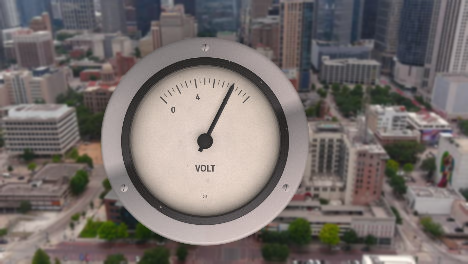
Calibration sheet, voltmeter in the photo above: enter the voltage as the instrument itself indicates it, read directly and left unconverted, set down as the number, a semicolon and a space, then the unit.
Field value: 8; V
